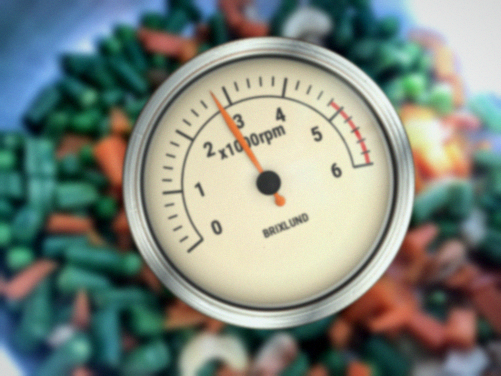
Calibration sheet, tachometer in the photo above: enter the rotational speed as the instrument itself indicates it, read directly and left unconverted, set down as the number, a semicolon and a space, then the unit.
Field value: 2800; rpm
